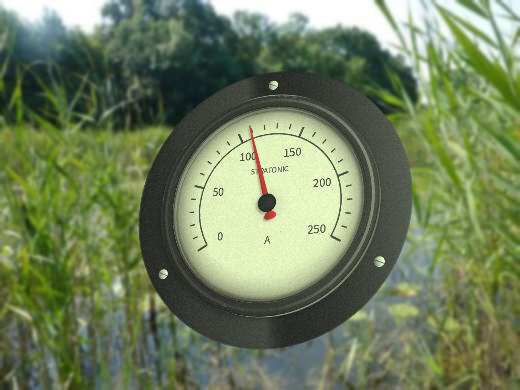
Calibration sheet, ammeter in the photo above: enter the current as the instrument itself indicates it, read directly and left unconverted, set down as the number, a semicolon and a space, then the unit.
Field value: 110; A
